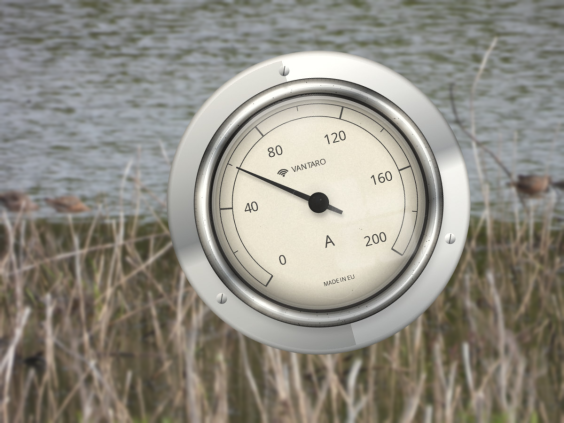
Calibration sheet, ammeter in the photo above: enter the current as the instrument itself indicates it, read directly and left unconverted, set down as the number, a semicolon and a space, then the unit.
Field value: 60; A
